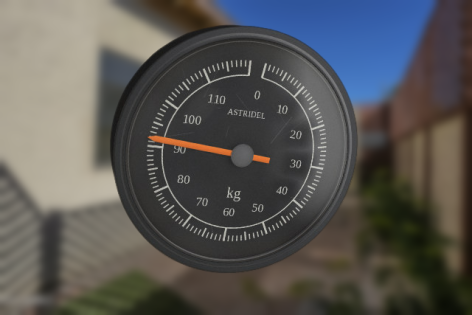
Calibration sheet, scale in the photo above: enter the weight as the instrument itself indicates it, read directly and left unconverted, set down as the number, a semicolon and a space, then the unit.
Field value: 92; kg
